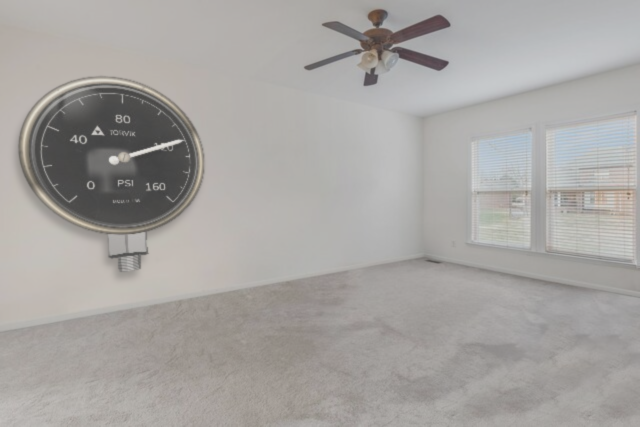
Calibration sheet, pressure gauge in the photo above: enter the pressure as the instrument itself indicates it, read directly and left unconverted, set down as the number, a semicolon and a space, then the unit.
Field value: 120; psi
